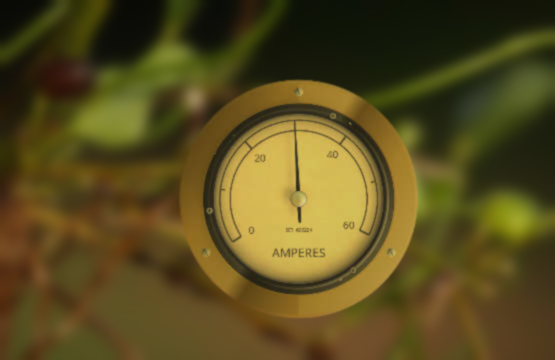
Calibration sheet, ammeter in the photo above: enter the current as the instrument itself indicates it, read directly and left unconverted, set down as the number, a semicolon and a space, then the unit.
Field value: 30; A
